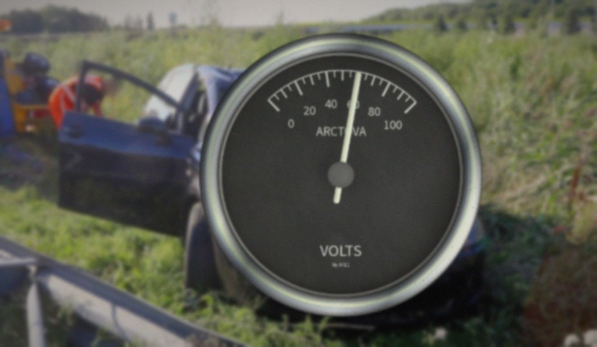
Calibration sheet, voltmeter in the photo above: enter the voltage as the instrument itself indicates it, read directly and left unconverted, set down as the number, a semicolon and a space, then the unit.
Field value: 60; V
